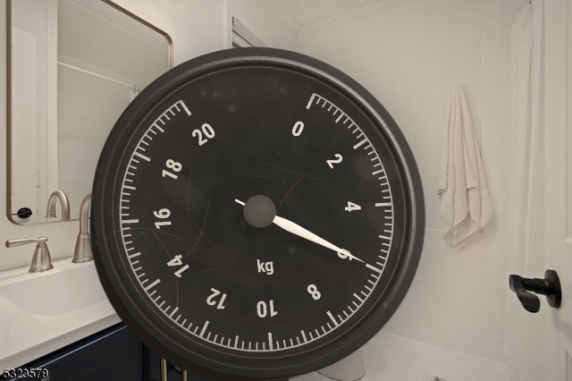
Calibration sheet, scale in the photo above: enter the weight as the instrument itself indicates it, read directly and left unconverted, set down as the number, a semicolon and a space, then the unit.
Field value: 6; kg
